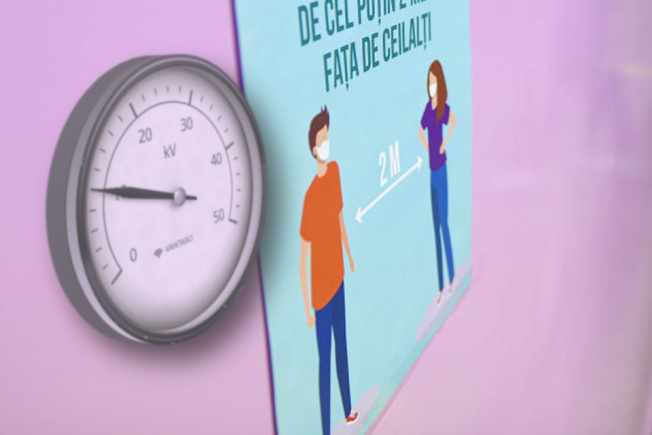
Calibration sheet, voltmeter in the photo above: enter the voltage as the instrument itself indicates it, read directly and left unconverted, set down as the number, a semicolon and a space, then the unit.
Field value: 10; kV
